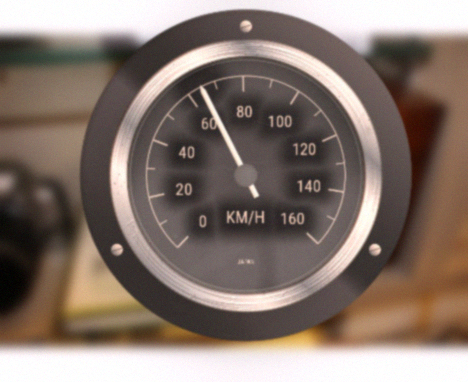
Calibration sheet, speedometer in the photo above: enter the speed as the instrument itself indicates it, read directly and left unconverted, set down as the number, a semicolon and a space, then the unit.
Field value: 65; km/h
